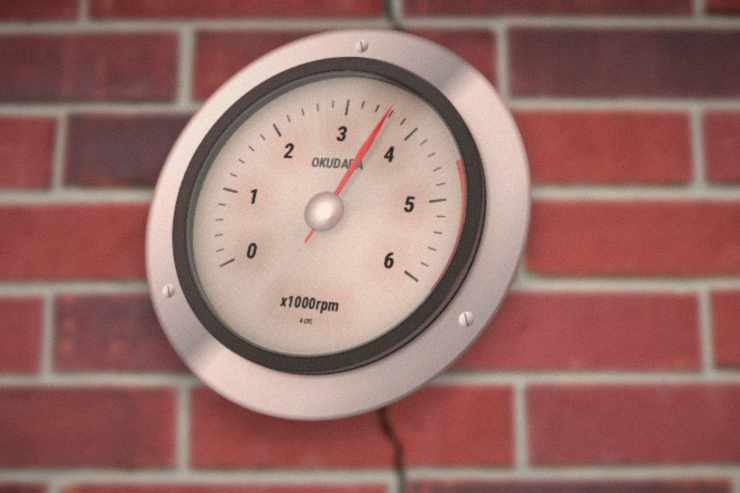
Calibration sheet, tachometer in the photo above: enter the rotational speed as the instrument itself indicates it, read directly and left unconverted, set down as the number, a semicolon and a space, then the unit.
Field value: 3600; rpm
